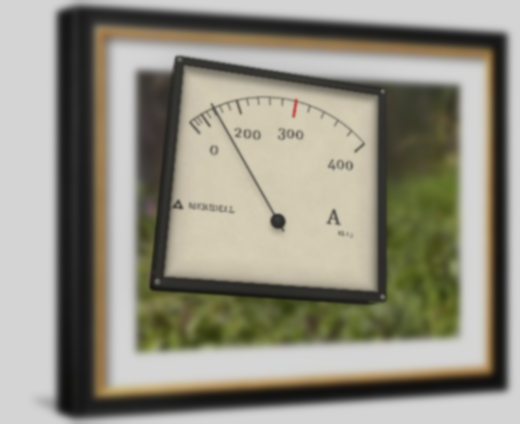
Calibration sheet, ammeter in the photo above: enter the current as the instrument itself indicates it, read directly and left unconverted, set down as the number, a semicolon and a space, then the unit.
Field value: 140; A
